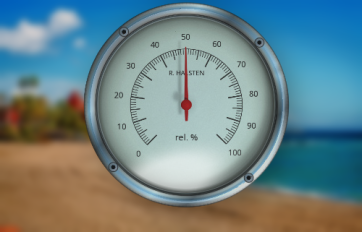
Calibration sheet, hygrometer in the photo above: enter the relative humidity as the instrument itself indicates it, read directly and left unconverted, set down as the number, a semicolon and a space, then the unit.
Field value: 50; %
